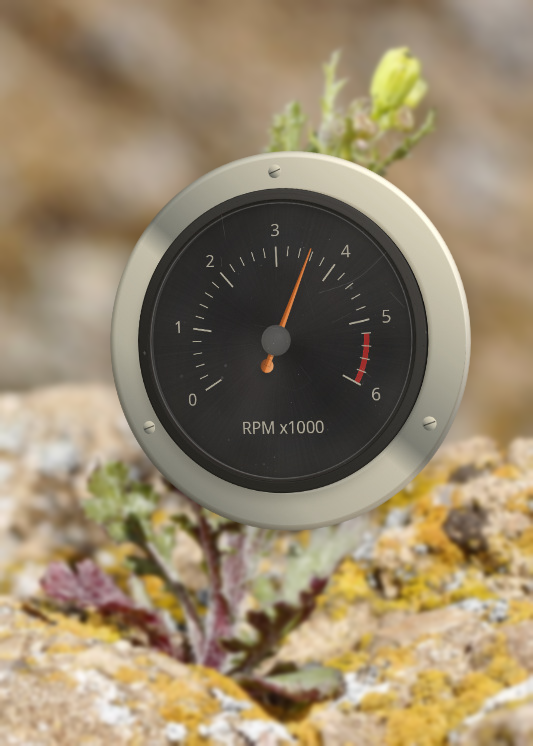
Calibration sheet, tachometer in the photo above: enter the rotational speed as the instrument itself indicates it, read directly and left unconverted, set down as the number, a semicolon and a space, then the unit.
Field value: 3600; rpm
